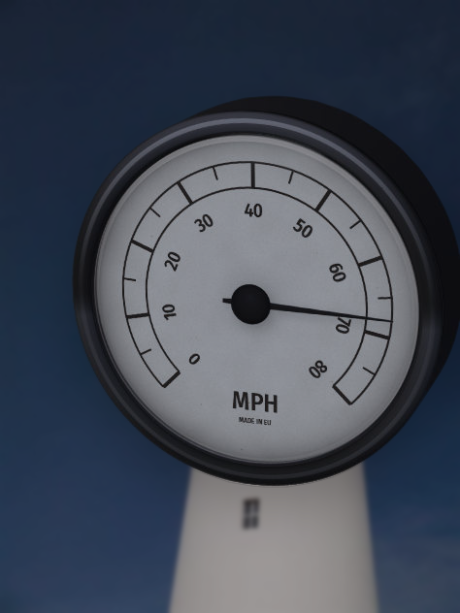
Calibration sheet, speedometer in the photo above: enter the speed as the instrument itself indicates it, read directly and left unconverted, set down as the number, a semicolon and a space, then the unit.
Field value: 67.5; mph
